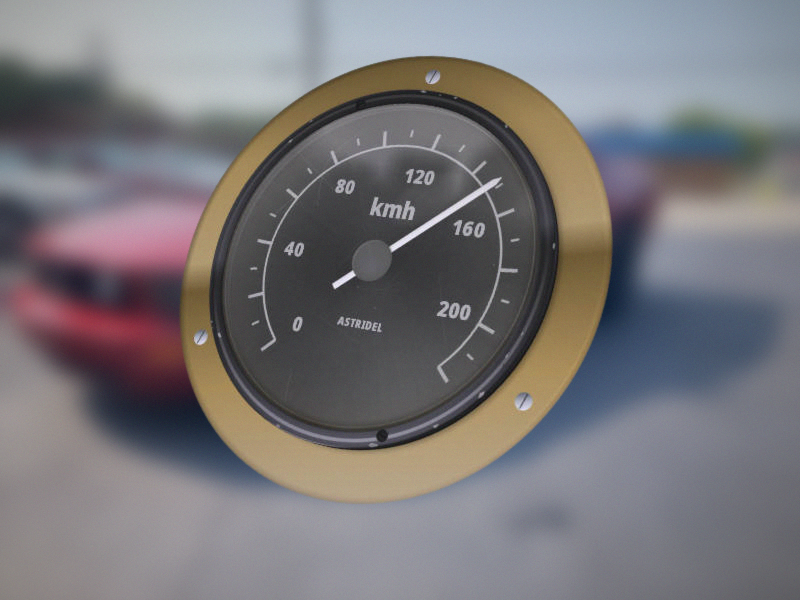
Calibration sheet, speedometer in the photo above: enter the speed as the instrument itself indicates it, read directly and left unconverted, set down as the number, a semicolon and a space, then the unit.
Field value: 150; km/h
